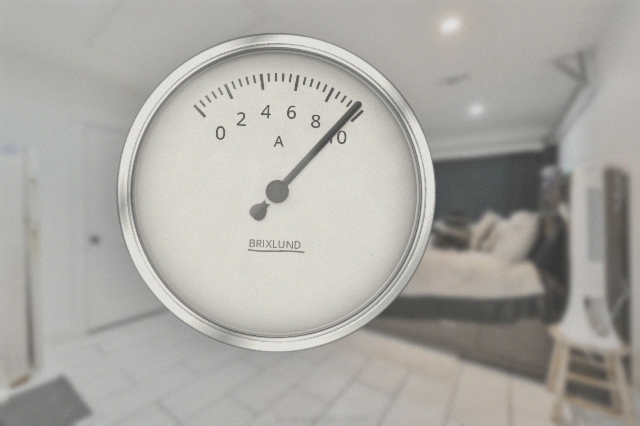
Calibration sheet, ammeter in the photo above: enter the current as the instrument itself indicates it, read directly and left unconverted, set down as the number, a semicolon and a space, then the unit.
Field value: 9.6; A
